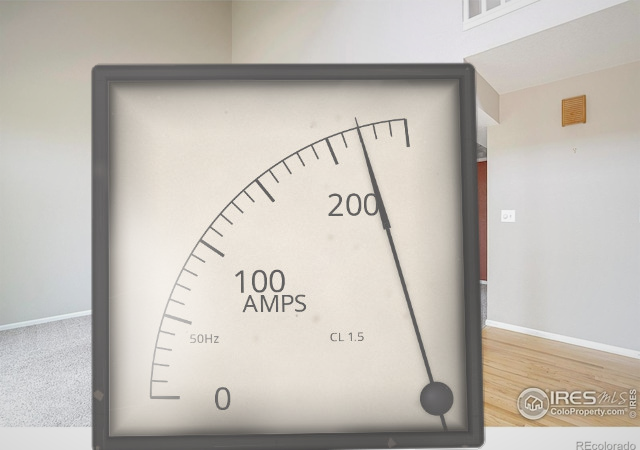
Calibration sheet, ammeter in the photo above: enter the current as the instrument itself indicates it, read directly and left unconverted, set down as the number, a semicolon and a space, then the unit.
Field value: 220; A
